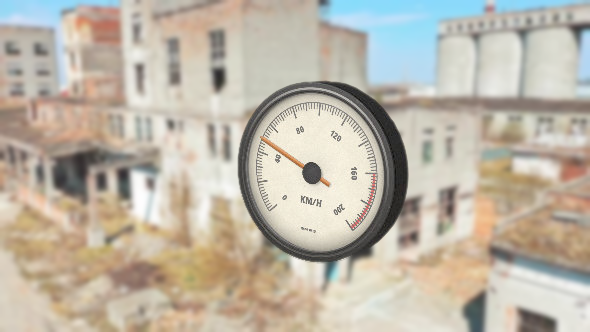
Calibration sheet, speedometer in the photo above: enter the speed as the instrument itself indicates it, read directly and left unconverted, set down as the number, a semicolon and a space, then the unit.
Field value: 50; km/h
